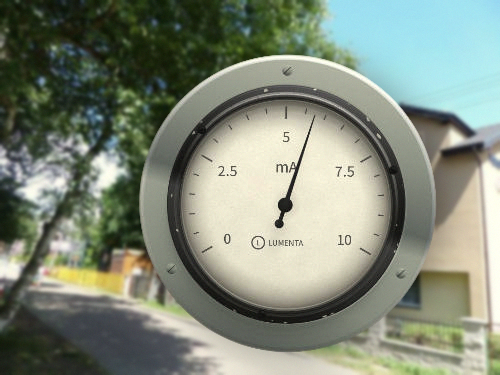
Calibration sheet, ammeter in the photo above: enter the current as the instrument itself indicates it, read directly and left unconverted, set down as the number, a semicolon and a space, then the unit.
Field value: 5.75; mA
